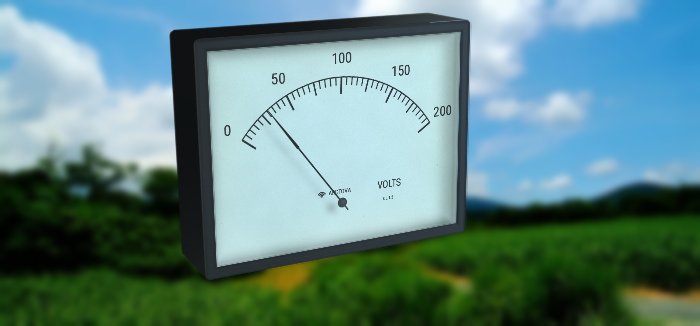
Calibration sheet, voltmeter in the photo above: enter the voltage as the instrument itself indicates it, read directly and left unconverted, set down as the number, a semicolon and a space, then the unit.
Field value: 30; V
